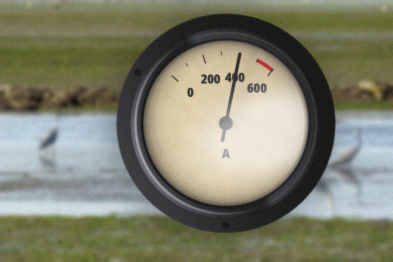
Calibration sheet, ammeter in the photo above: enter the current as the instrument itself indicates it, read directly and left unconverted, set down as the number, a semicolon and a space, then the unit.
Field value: 400; A
